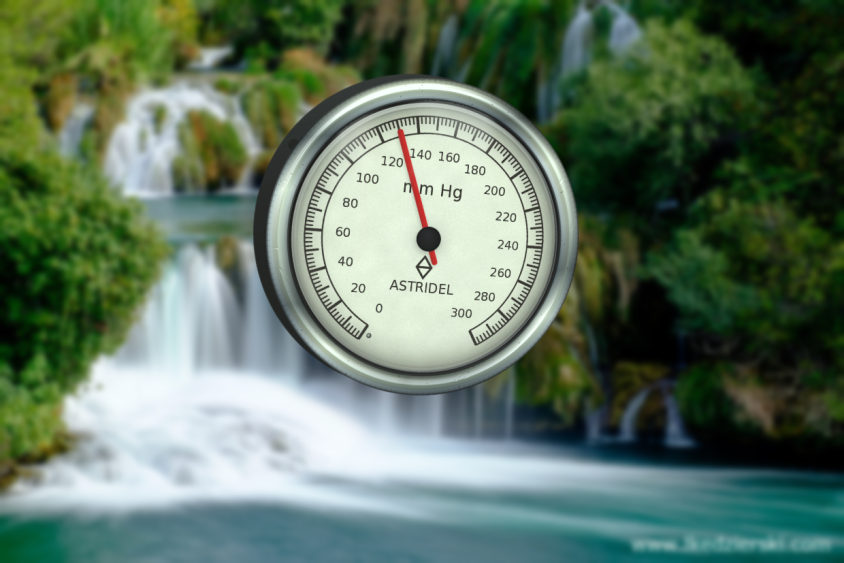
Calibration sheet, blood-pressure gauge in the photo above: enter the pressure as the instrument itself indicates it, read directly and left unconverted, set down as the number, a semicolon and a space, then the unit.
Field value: 130; mmHg
